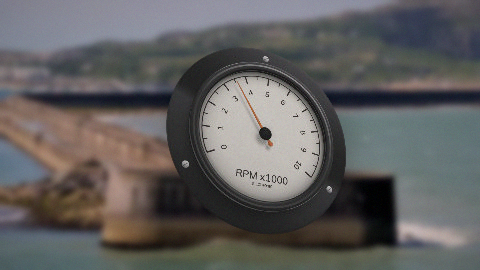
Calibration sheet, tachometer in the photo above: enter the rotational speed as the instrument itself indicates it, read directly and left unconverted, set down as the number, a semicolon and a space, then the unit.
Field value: 3500; rpm
